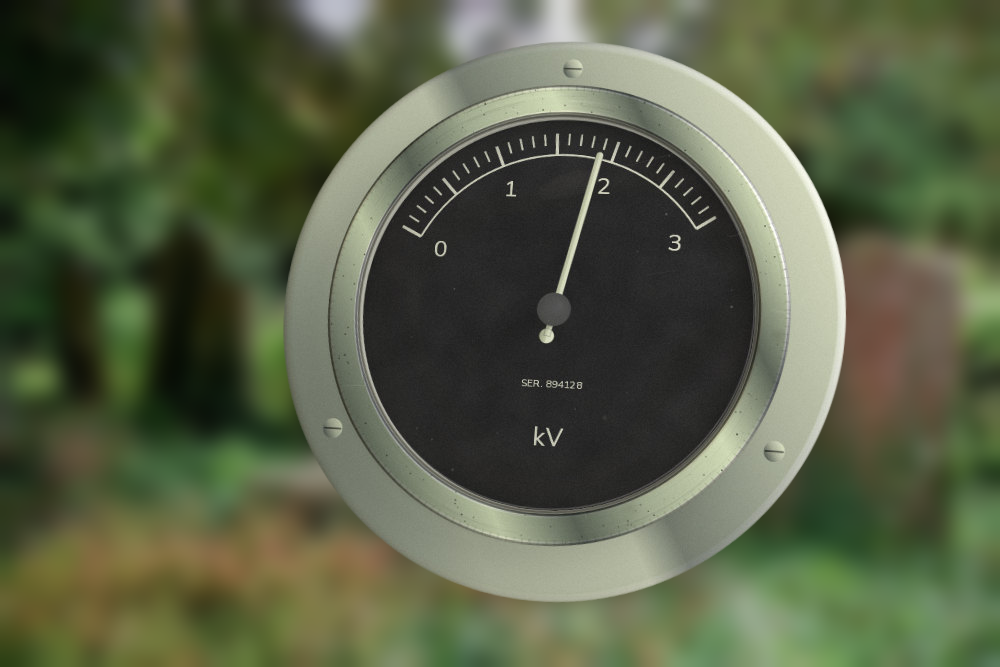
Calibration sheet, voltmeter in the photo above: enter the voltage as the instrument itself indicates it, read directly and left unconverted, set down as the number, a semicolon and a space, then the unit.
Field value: 1.9; kV
